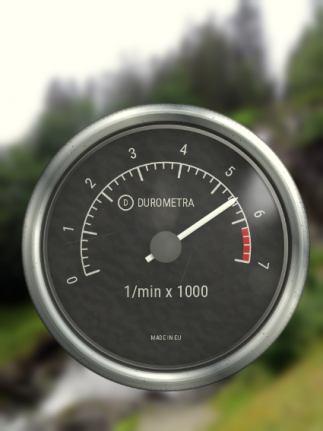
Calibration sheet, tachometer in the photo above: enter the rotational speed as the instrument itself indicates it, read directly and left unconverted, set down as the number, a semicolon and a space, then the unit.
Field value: 5500; rpm
